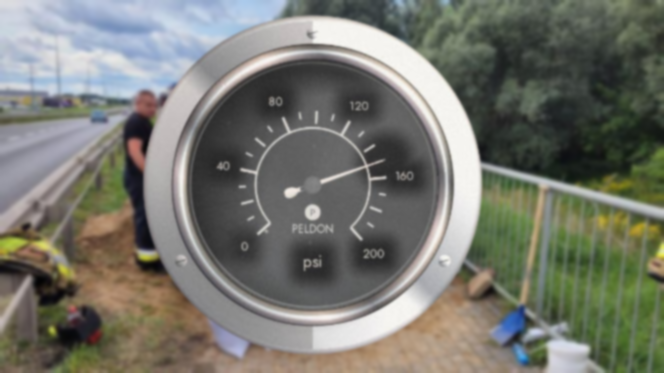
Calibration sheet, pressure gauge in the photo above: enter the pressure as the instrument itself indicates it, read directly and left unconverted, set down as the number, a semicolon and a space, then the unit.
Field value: 150; psi
